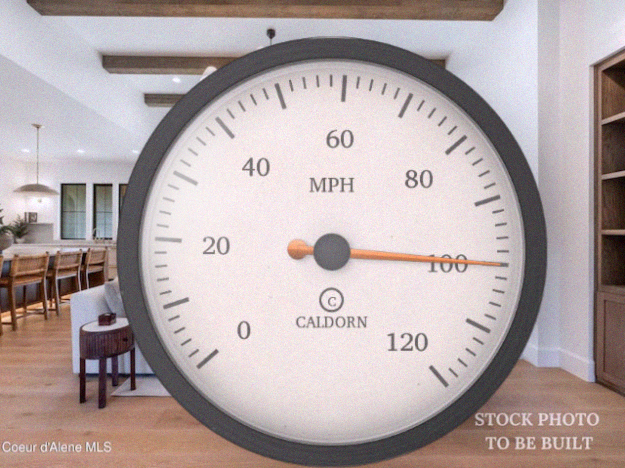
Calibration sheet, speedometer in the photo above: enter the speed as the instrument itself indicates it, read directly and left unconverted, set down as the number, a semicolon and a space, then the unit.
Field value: 100; mph
